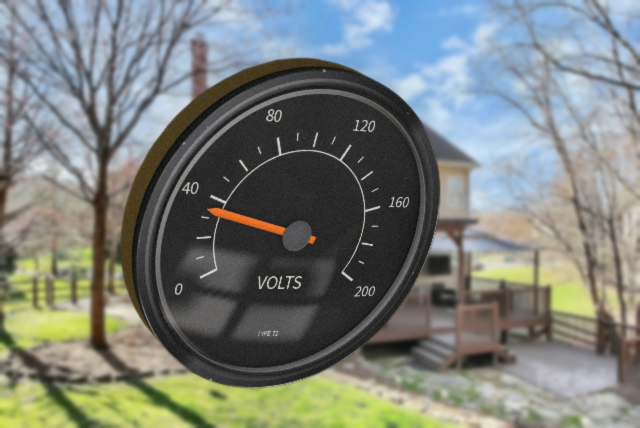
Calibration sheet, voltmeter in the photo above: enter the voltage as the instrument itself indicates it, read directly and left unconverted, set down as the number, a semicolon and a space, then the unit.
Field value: 35; V
